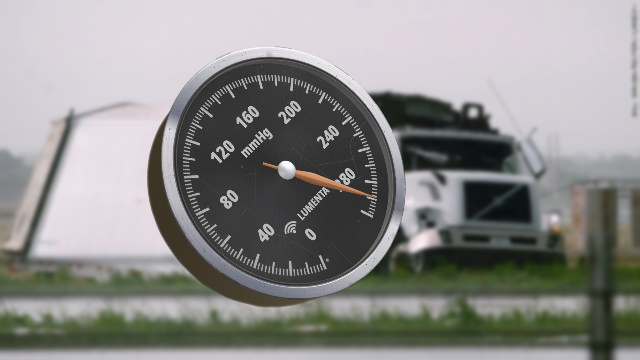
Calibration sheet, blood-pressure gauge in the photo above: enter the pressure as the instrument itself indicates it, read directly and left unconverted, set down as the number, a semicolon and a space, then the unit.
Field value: 290; mmHg
